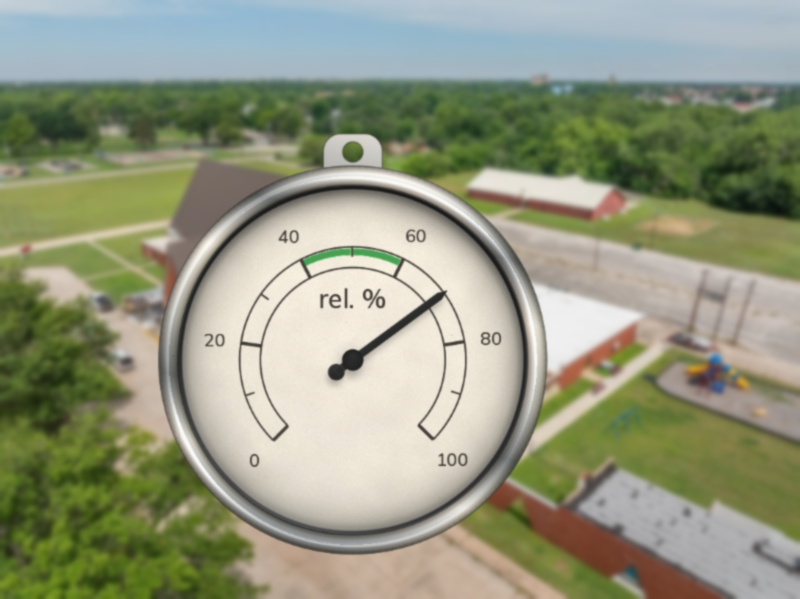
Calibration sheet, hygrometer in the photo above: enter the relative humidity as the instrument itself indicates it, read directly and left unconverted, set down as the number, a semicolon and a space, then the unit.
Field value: 70; %
